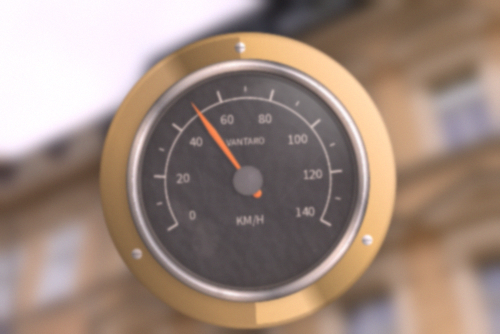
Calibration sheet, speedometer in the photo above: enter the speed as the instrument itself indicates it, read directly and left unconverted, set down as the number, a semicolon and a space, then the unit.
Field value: 50; km/h
